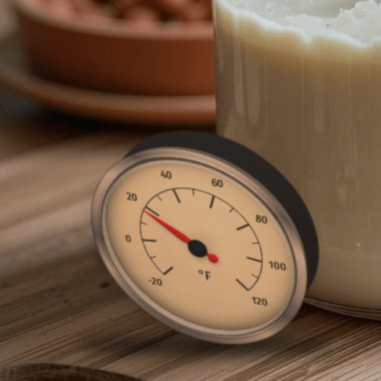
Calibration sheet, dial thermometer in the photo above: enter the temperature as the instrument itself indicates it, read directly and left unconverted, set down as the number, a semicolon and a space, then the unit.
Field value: 20; °F
